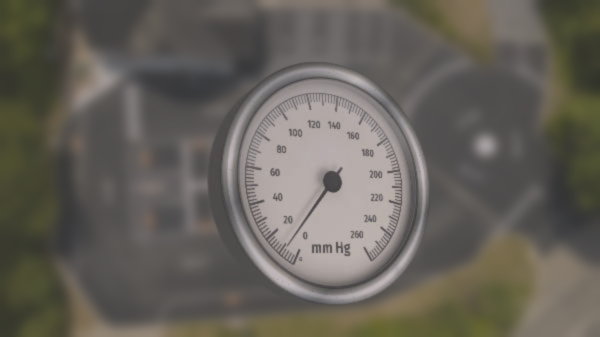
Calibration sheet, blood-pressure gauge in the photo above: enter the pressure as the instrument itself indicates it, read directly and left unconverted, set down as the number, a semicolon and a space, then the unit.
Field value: 10; mmHg
